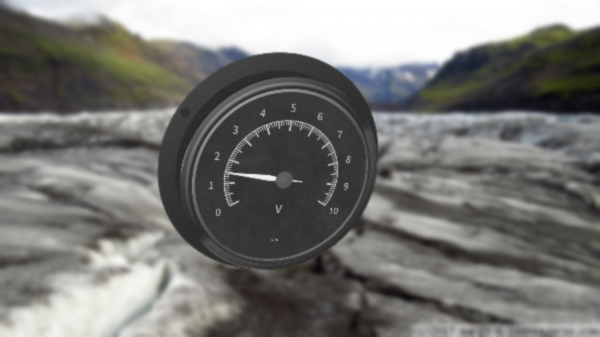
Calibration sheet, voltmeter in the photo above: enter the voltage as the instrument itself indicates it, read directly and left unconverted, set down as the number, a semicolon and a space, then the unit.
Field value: 1.5; V
